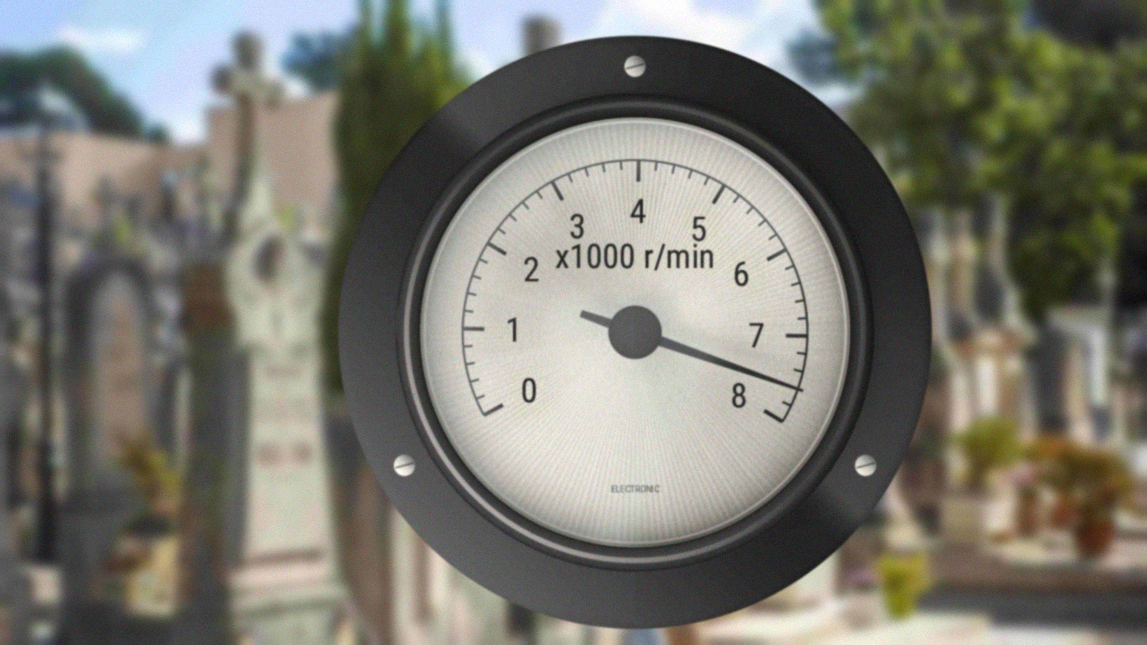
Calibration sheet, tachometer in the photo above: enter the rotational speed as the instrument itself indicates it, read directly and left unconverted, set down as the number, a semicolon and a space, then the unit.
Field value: 7600; rpm
